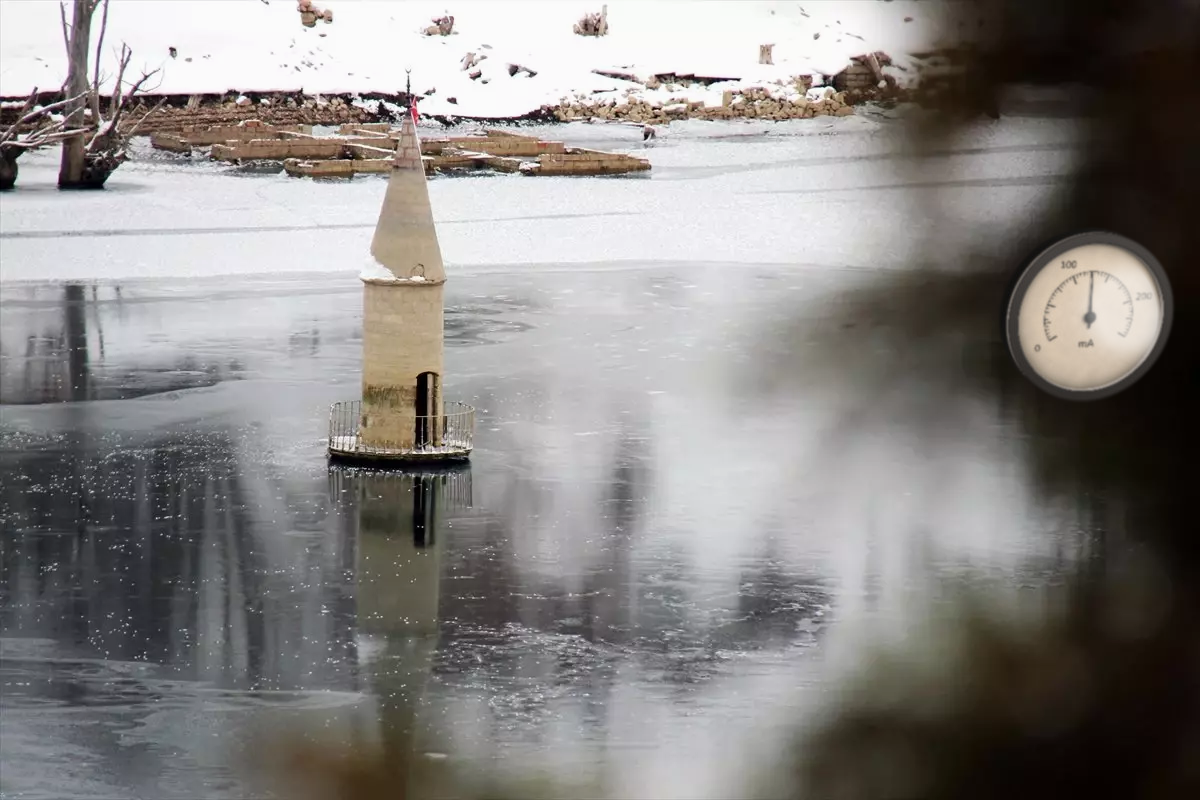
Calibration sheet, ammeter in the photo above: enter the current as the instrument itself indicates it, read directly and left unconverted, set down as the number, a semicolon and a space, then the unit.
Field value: 125; mA
